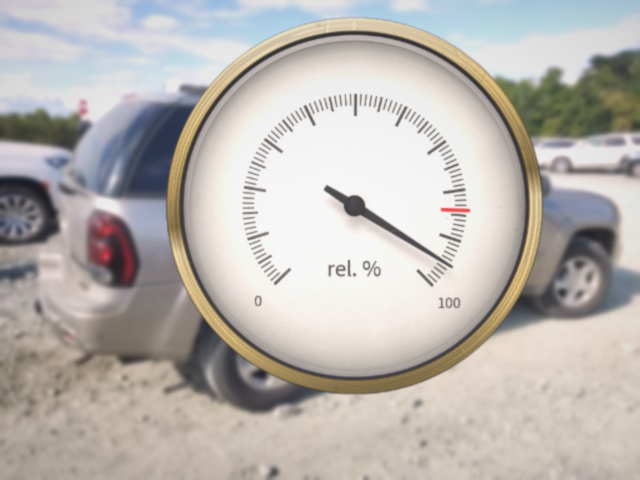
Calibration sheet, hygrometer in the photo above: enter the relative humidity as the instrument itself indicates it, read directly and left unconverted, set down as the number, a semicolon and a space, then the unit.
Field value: 95; %
